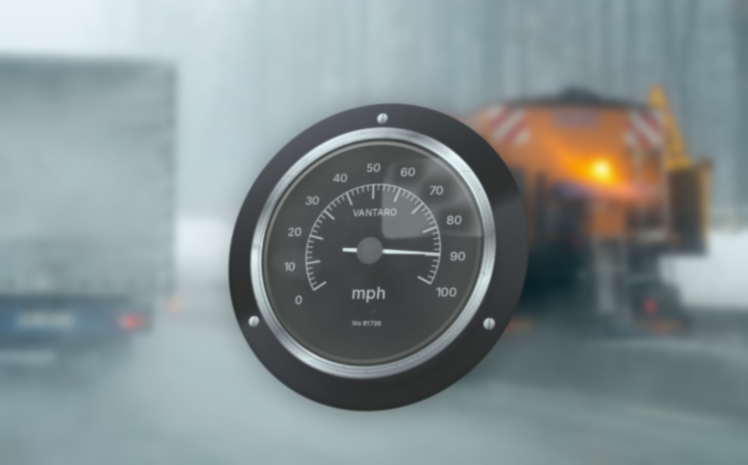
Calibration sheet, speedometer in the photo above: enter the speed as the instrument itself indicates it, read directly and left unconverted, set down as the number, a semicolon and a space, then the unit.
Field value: 90; mph
